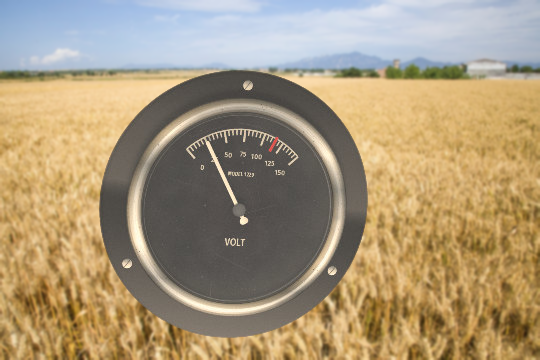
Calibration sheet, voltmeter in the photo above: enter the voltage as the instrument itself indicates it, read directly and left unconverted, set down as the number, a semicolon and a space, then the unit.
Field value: 25; V
